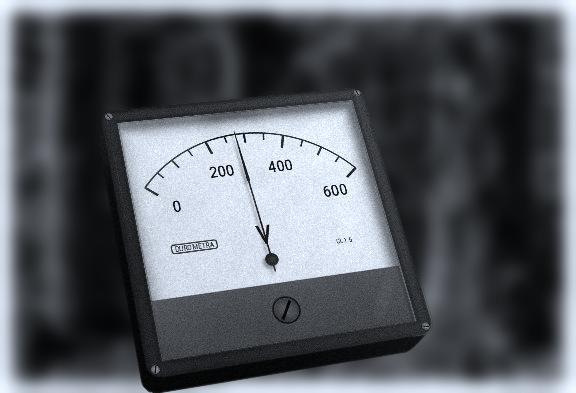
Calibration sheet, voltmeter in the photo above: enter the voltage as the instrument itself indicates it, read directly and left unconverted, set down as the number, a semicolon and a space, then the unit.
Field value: 275; V
